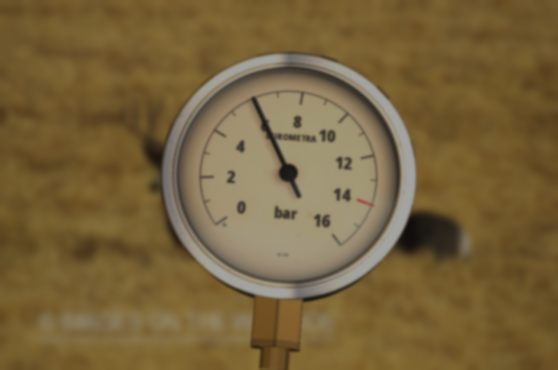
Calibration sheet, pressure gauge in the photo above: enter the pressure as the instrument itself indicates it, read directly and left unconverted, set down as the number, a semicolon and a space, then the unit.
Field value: 6; bar
